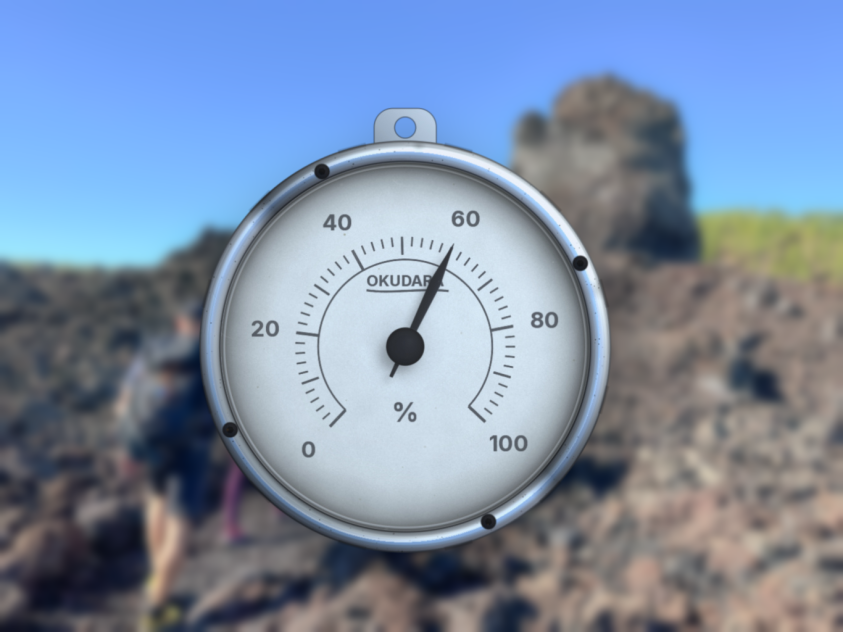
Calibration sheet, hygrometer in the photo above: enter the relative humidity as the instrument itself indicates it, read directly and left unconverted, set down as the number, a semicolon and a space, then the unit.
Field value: 60; %
